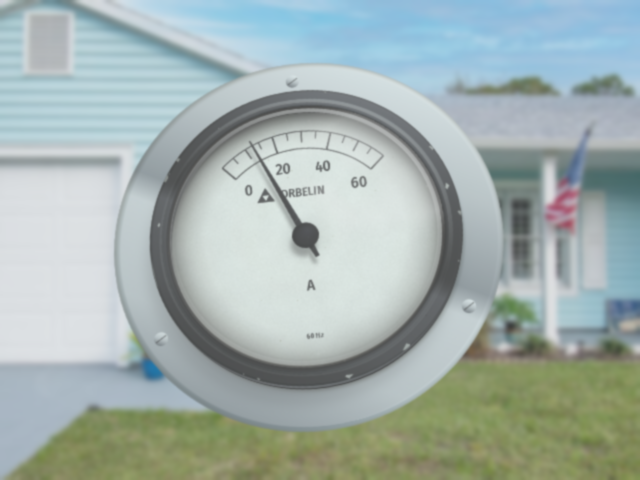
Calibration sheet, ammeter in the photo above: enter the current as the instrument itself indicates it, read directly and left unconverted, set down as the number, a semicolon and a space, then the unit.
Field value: 12.5; A
